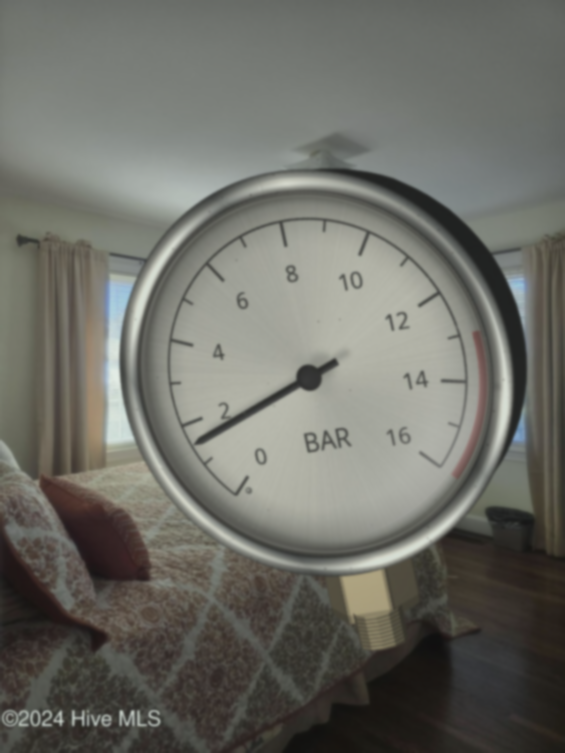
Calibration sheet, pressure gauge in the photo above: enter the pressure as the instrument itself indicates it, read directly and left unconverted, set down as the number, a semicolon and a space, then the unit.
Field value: 1.5; bar
